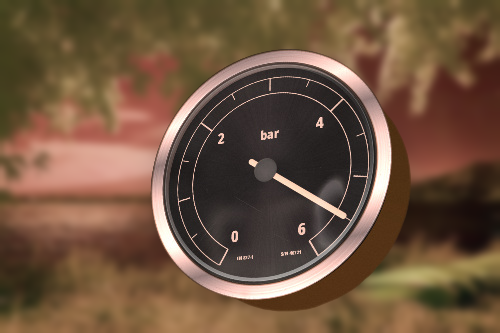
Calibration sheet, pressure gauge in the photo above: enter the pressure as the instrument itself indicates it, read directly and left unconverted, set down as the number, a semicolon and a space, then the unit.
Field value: 5.5; bar
